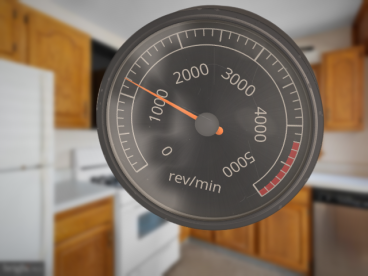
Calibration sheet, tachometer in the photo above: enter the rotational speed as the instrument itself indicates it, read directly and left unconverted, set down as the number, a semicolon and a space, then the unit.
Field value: 1200; rpm
